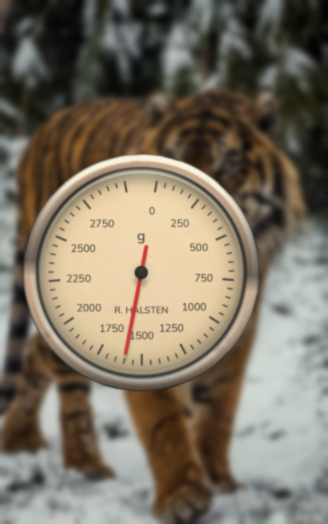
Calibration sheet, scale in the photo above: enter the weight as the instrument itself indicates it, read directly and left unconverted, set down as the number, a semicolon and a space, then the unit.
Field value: 1600; g
